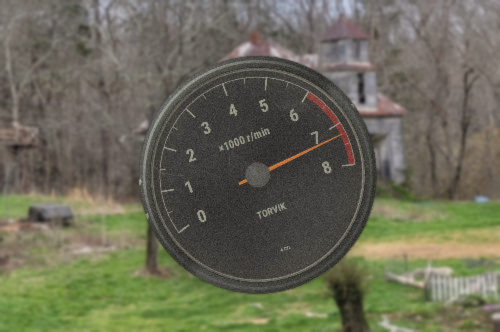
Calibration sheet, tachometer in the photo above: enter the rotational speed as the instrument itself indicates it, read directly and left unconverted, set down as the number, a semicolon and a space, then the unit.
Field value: 7250; rpm
